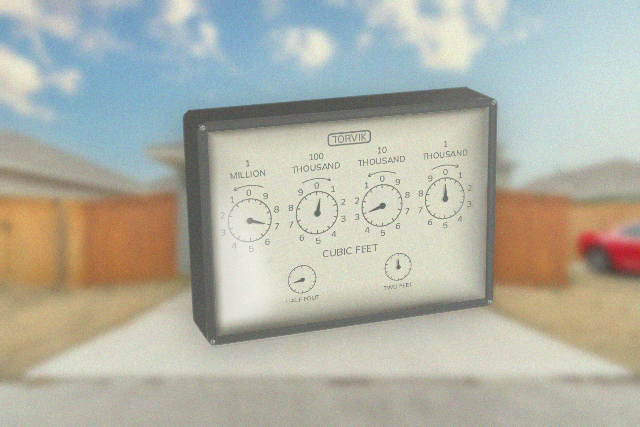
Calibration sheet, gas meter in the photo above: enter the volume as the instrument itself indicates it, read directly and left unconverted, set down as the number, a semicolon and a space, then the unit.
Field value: 703000; ft³
